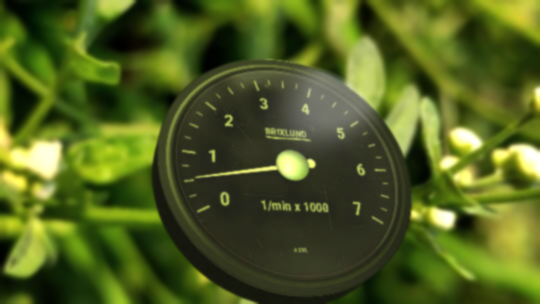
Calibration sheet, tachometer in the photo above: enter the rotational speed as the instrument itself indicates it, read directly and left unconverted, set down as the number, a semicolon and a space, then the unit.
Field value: 500; rpm
